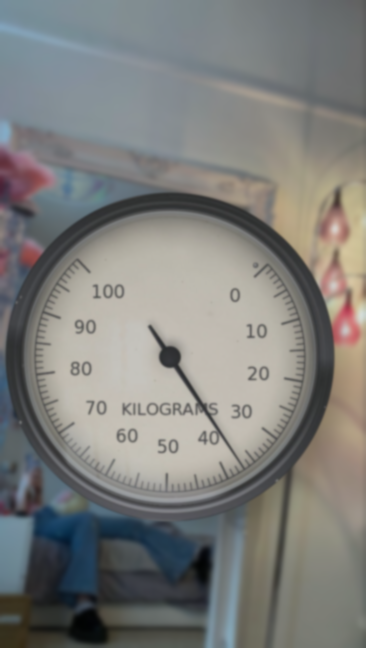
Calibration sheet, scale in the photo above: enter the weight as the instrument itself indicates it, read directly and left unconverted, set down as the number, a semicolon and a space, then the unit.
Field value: 37; kg
